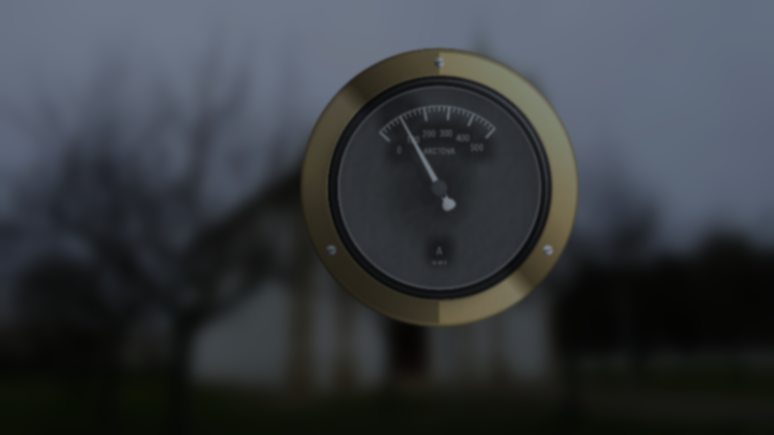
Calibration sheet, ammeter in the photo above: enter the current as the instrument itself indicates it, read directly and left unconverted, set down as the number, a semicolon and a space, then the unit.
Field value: 100; A
